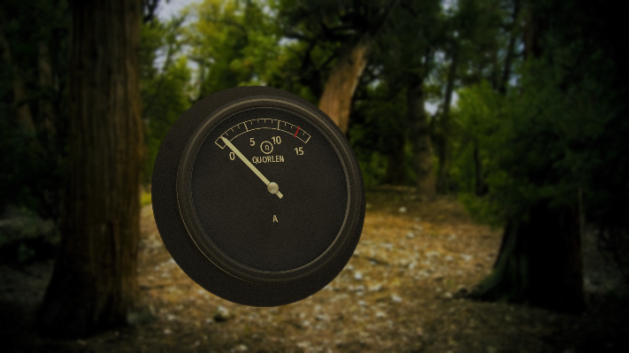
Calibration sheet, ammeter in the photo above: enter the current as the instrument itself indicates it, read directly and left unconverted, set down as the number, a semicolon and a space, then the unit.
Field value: 1; A
